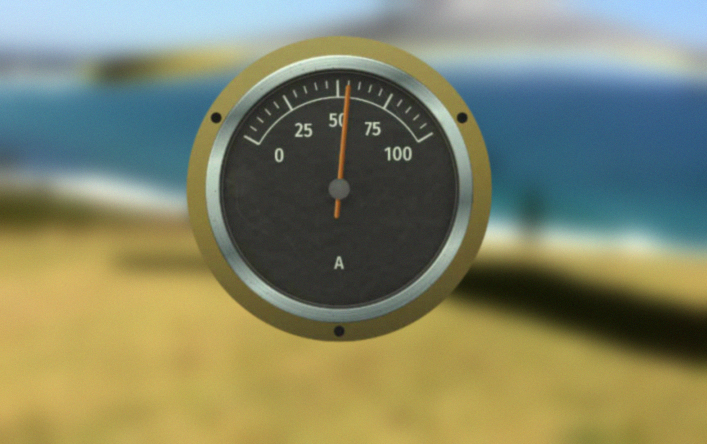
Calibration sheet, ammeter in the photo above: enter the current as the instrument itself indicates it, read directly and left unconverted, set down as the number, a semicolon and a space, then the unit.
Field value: 55; A
